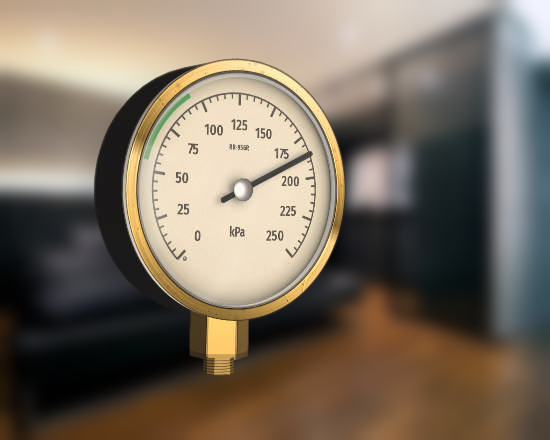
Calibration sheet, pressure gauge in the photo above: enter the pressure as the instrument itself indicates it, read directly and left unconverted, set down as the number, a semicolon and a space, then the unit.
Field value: 185; kPa
